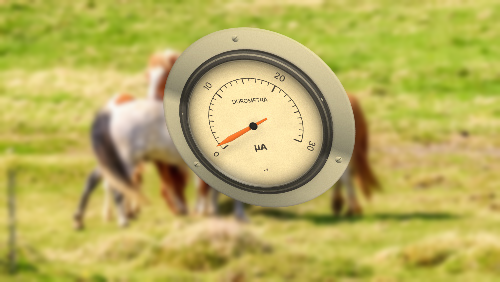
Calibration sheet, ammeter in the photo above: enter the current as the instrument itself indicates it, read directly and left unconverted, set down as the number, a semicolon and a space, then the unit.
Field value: 1; µA
